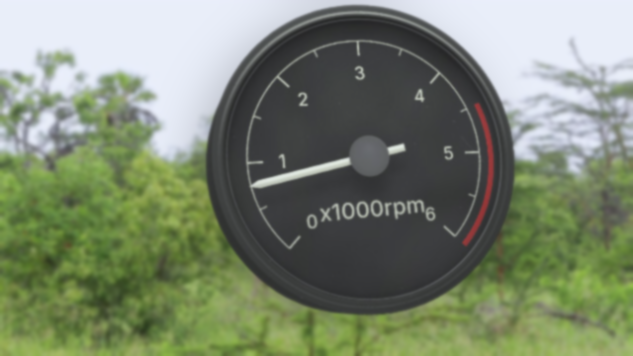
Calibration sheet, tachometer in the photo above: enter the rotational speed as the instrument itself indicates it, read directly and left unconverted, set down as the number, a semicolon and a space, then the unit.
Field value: 750; rpm
